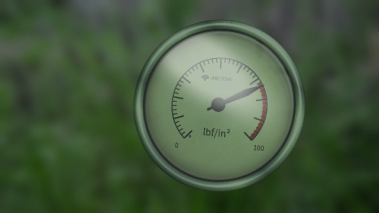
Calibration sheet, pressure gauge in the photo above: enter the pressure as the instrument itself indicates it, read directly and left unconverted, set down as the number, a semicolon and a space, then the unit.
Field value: 74; psi
